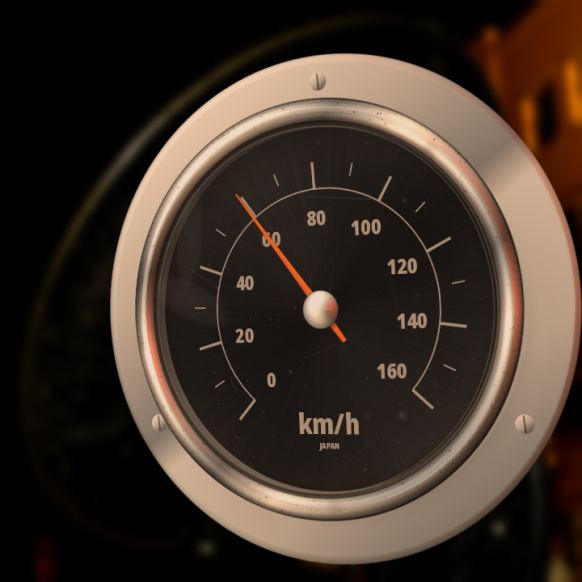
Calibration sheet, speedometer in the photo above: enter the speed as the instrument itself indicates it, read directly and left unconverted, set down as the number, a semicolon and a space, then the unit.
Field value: 60; km/h
